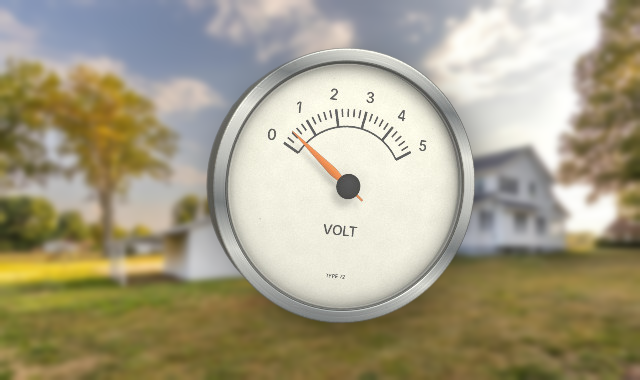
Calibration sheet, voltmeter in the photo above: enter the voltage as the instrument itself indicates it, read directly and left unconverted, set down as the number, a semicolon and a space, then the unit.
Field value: 0.4; V
